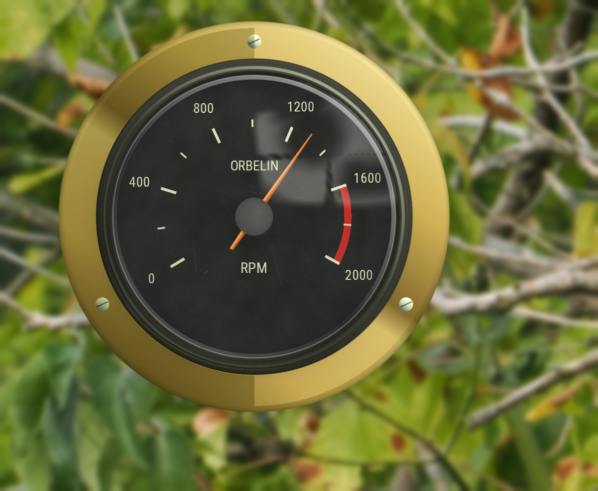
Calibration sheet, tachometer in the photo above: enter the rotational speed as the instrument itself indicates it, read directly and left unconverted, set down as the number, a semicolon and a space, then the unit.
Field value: 1300; rpm
